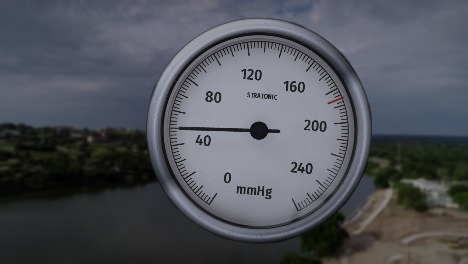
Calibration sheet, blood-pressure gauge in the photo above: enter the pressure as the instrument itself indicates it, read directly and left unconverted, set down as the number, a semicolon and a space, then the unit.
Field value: 50; mmHg
